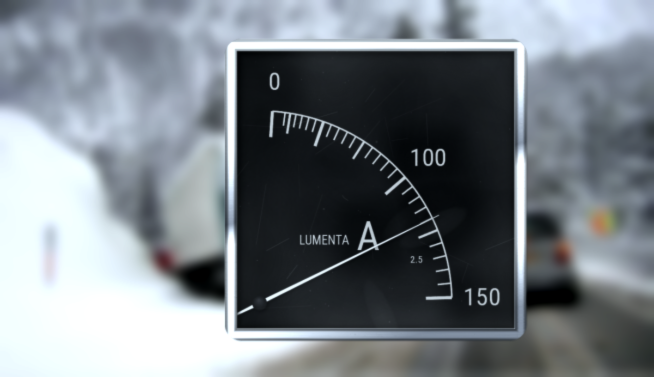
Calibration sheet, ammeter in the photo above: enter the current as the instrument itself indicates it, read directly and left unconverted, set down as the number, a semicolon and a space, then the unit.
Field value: 120; A
